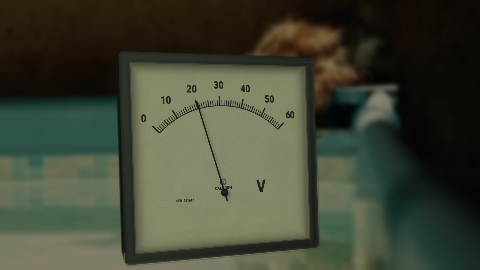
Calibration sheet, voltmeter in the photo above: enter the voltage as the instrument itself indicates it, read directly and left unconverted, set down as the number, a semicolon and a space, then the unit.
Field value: 20; V
